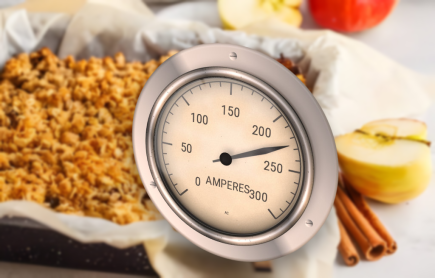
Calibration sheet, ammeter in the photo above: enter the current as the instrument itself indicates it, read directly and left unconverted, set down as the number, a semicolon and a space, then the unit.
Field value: 225; A
